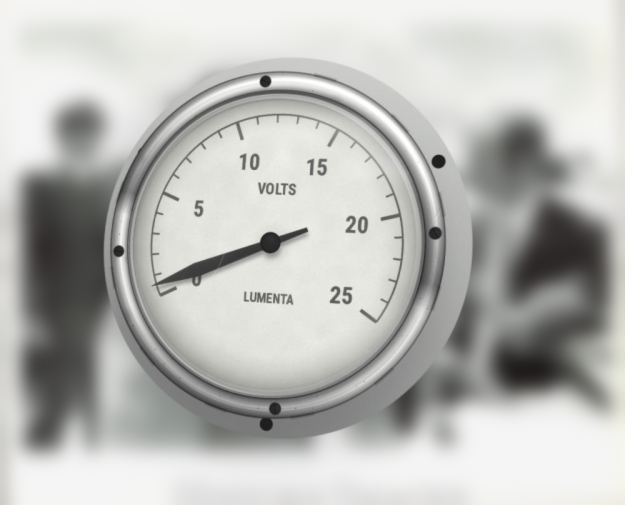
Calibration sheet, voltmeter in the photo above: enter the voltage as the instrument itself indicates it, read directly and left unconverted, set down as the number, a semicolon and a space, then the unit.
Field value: 0.5; V
